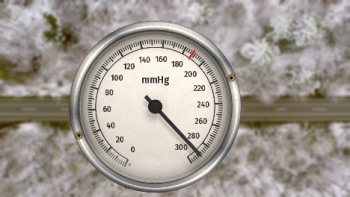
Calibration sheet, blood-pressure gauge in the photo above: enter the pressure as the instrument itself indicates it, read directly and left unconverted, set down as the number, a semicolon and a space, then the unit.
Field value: 290; mmHg
